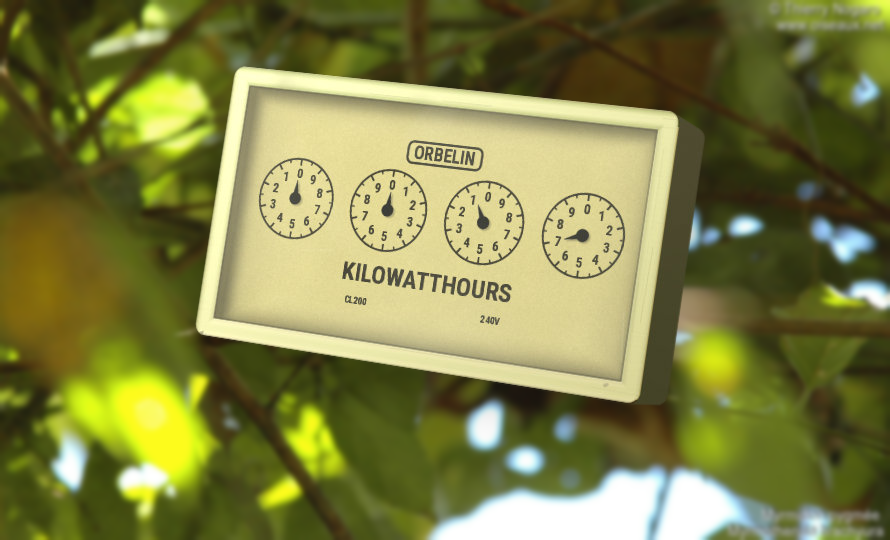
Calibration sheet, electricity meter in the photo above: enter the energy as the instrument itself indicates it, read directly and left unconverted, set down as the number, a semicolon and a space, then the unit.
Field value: 7; kWh
